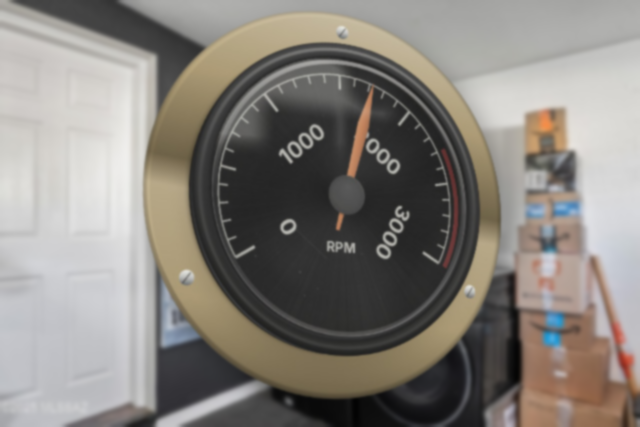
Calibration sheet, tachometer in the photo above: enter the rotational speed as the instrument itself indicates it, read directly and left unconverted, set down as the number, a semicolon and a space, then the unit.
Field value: 1700; rpm
